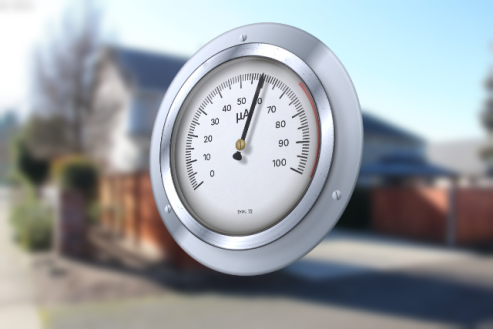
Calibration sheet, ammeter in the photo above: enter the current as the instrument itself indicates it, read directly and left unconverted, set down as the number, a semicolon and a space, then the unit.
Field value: 60; µA
